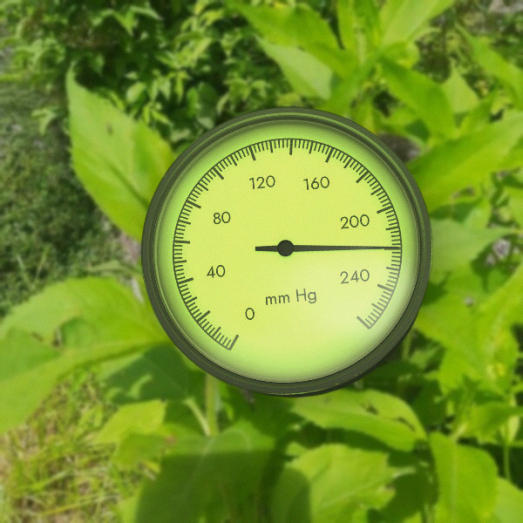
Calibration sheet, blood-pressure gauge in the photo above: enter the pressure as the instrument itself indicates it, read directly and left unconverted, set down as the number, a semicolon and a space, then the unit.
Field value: 220; mmHg
